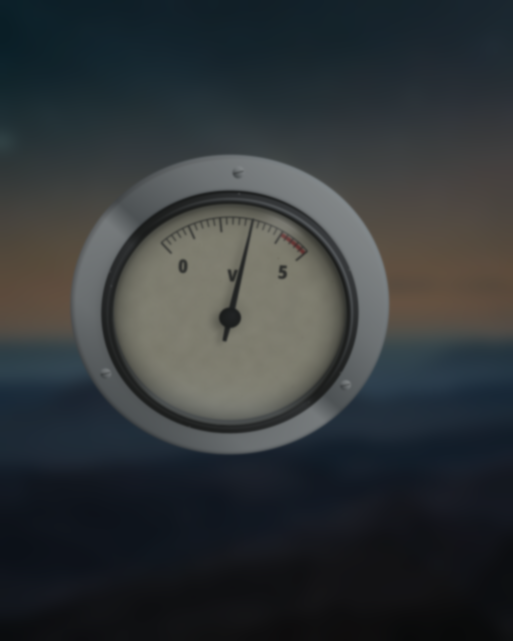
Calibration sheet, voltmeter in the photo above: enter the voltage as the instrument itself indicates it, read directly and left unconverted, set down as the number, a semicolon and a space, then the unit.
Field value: 3; V
